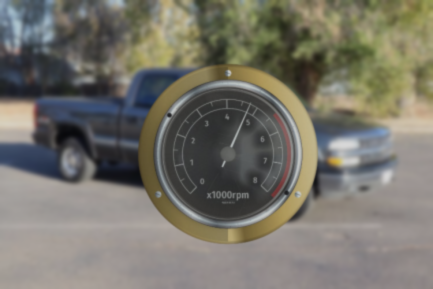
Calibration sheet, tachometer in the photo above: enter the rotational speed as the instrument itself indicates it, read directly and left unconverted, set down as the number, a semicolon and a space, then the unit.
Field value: 4750; rpm
